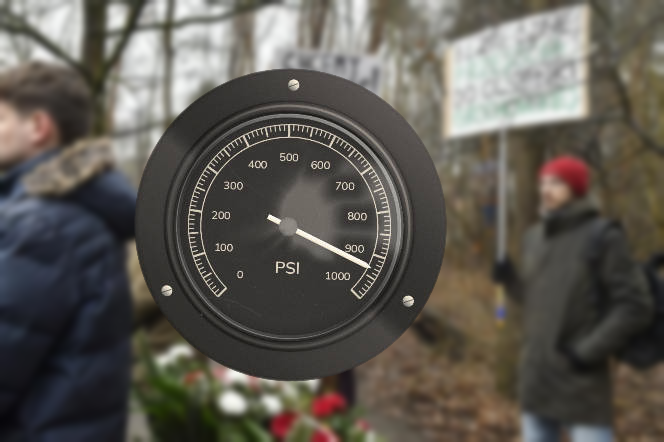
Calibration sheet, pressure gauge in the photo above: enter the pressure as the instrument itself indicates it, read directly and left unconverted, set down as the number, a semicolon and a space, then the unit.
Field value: 930; psi
